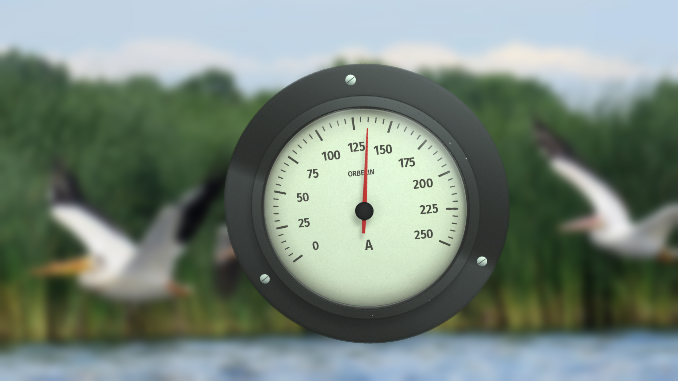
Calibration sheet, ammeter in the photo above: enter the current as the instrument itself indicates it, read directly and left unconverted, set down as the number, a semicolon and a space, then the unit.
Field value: 135; A
